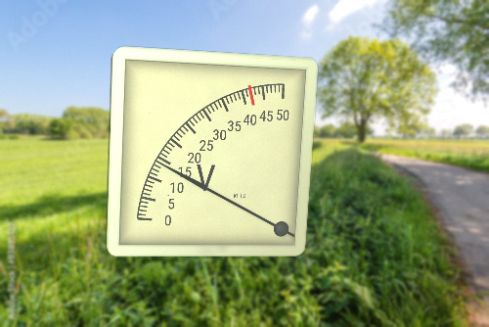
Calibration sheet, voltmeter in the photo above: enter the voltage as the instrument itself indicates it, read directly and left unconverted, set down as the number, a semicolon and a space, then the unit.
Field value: 14; V
